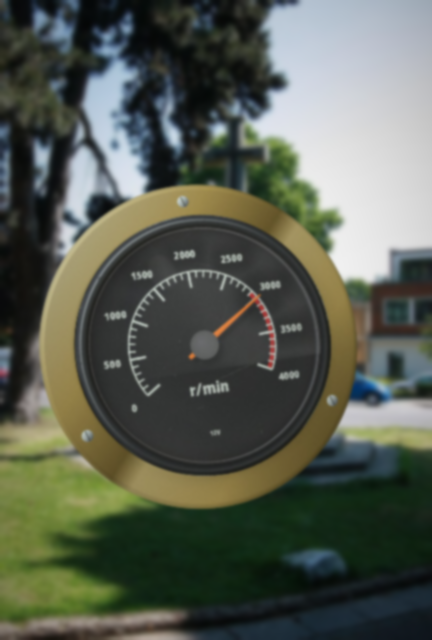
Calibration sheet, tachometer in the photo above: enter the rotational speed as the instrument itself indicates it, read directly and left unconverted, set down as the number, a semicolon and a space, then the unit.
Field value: 3000; rpm
